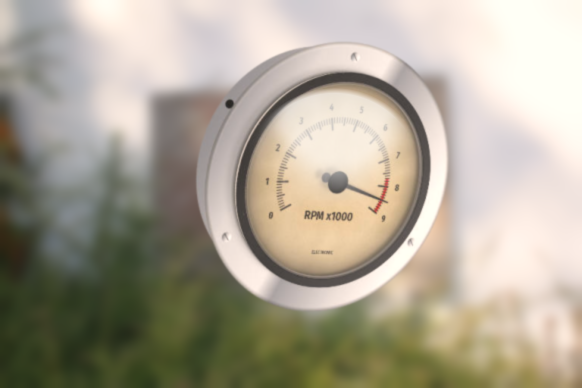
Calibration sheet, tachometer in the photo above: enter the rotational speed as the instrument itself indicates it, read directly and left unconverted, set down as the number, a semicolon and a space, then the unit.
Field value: 8500; rpm
